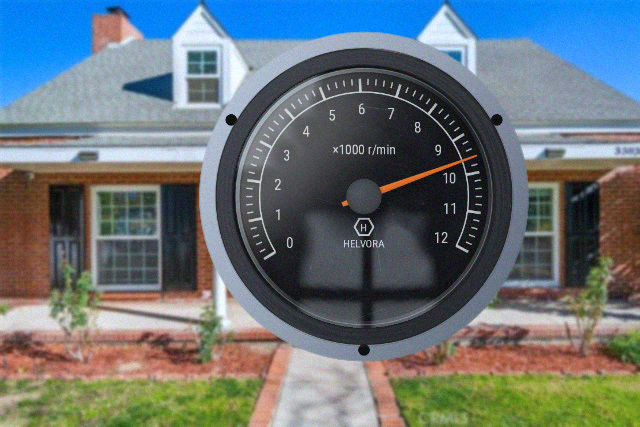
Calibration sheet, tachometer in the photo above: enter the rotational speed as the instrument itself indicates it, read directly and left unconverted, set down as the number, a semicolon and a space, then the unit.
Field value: 9600; rpm
